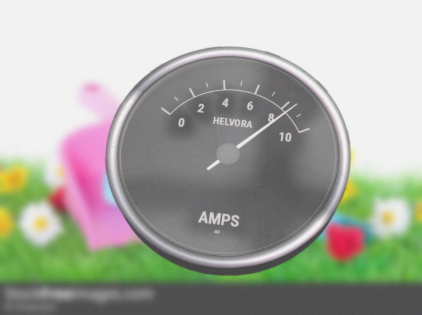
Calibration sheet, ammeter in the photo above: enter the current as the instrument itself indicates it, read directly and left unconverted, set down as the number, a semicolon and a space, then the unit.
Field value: 8.5; A
